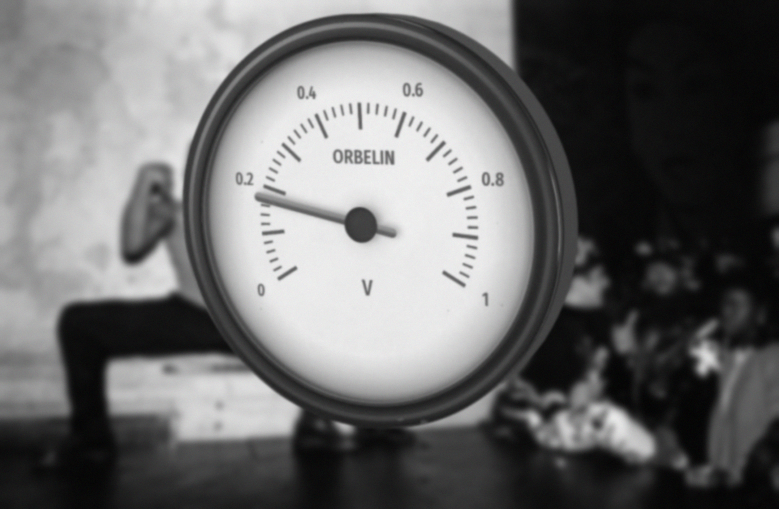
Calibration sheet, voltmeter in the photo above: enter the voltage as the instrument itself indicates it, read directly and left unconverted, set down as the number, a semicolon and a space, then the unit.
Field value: 0.18; V
